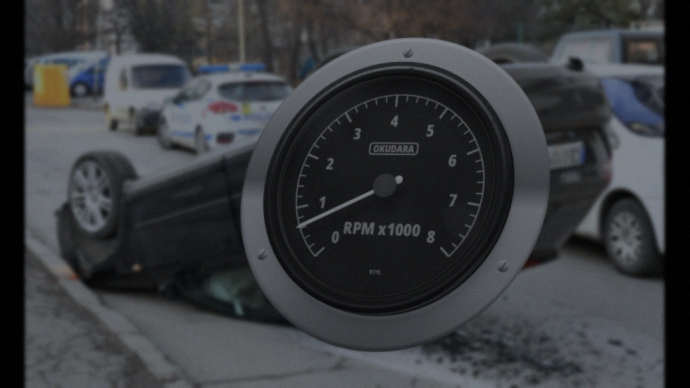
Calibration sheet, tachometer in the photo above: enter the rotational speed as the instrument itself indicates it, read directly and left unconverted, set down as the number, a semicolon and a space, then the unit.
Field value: 600; rpm
